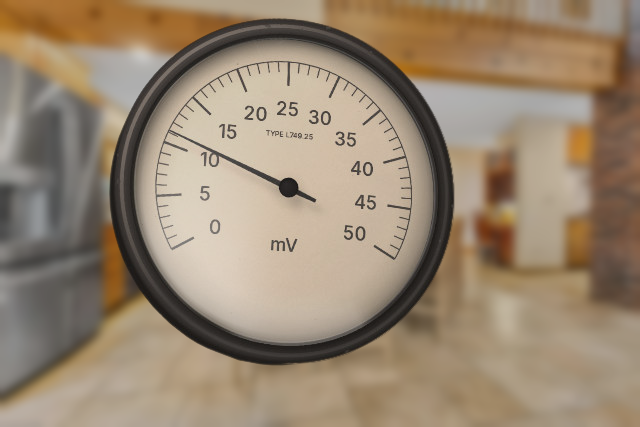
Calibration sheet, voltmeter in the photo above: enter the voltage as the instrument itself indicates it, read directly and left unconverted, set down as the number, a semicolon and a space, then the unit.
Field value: 11; mV
